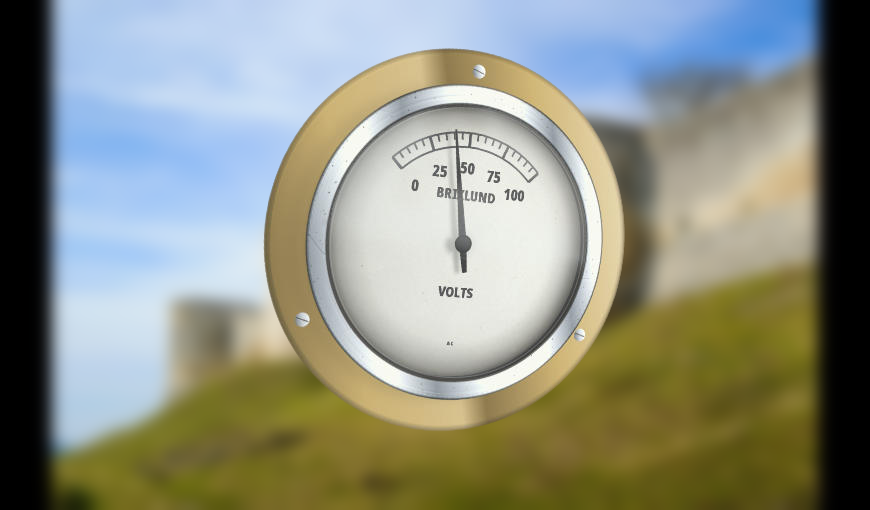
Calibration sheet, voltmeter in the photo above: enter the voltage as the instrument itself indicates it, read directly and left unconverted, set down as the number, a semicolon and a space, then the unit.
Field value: 40; V
